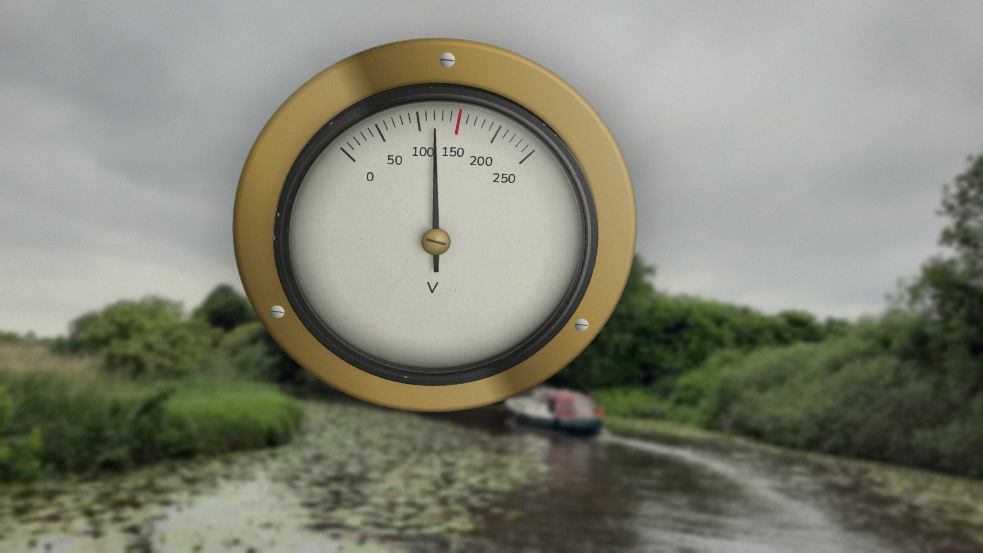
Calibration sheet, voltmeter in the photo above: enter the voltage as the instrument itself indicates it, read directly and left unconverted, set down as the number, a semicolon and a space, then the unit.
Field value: 120; V
